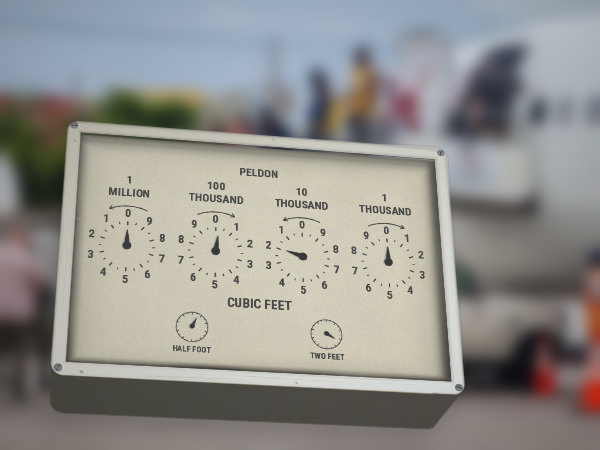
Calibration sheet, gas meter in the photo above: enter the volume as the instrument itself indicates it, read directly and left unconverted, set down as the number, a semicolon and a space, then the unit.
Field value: 2000; ft³
